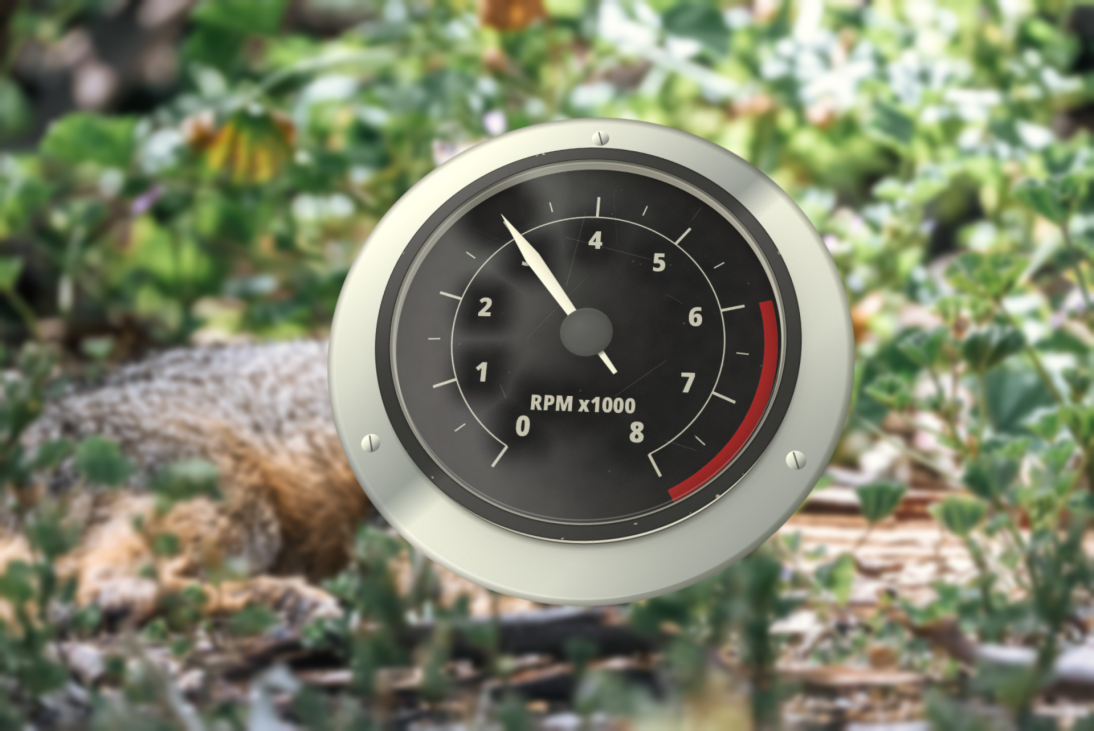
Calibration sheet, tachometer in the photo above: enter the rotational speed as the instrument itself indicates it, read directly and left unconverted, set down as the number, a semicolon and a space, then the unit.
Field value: 3000; rpm
